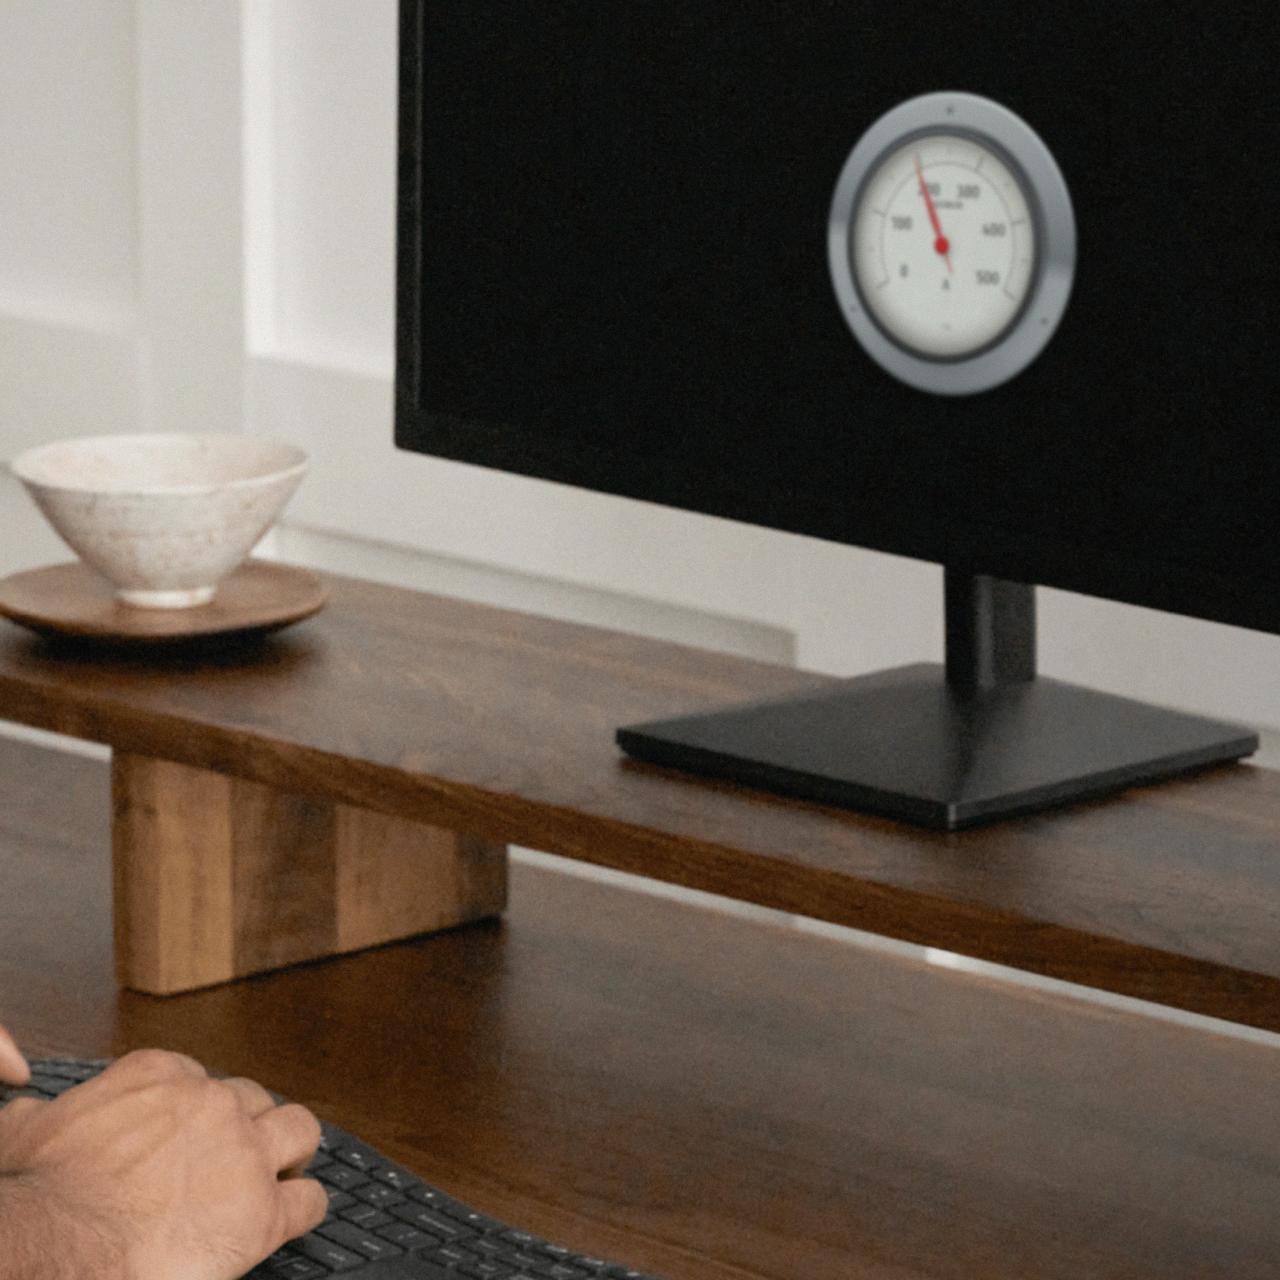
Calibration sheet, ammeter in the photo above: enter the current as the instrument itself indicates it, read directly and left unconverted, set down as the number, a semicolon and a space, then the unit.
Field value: 200; A
